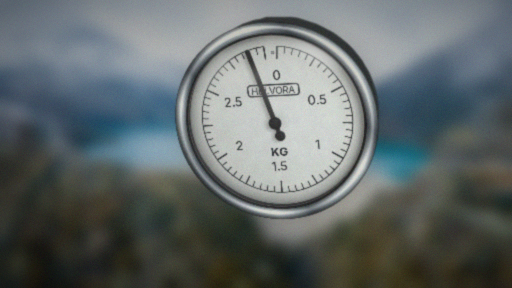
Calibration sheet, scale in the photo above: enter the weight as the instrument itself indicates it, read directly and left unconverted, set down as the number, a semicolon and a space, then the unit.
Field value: 2.9; kg
